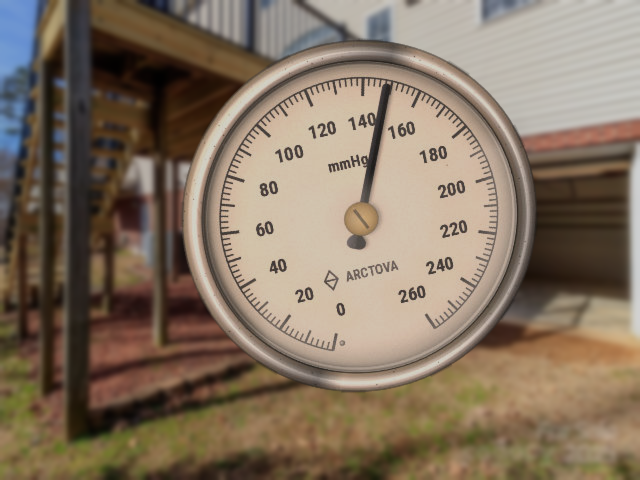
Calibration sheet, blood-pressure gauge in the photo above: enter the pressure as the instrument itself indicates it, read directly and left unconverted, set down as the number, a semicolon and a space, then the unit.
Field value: 148; mmHg
